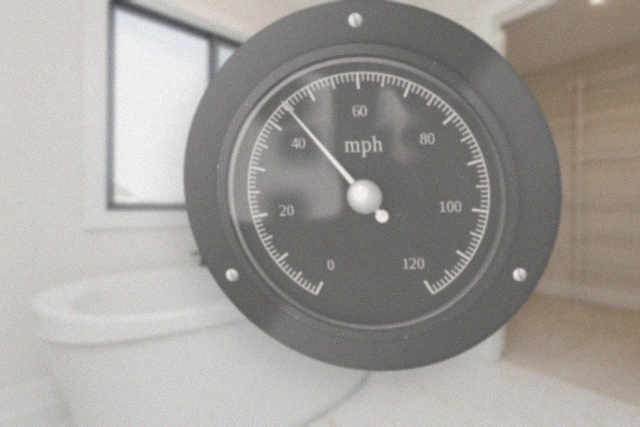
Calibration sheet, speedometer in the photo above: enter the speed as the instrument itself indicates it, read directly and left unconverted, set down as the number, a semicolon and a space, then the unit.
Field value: 45; mph
